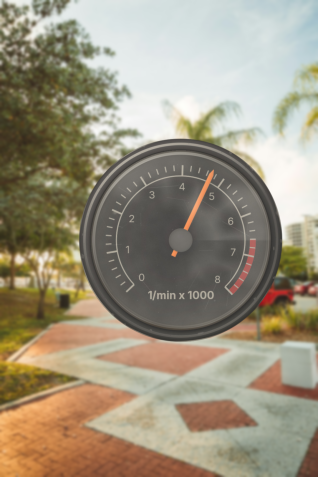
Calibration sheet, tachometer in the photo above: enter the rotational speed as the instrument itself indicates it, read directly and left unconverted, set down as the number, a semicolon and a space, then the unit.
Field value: 4700; rpm
